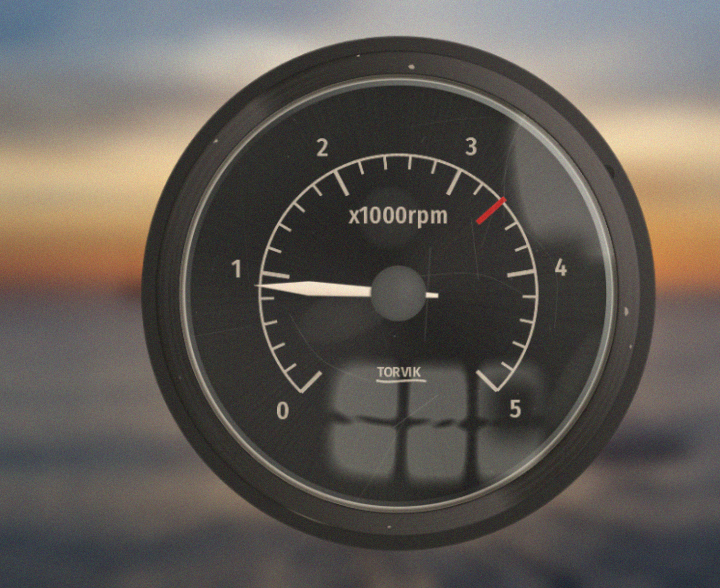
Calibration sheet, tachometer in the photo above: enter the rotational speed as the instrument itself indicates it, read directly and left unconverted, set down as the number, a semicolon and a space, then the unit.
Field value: 900; rpm
